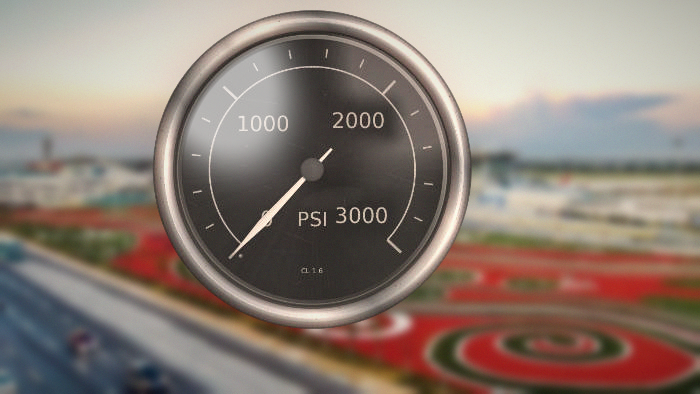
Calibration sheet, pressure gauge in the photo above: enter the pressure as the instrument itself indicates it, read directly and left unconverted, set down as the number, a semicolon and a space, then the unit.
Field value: 0; psi
